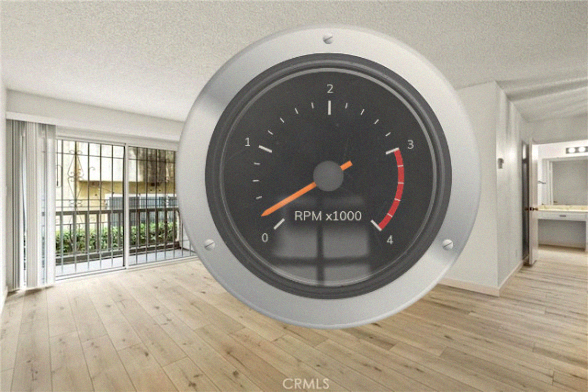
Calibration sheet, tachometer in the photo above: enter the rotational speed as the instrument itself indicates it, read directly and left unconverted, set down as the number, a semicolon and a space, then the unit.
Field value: 200; rpm
